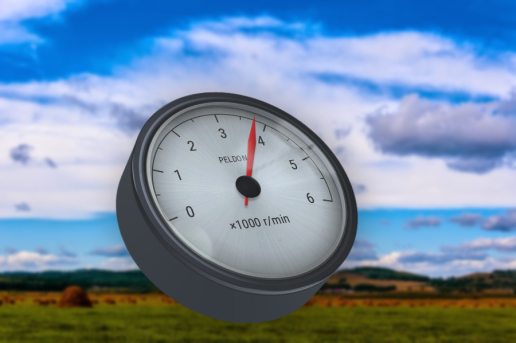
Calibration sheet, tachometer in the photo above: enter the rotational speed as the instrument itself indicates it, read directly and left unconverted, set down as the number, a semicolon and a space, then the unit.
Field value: 3750; rpm
